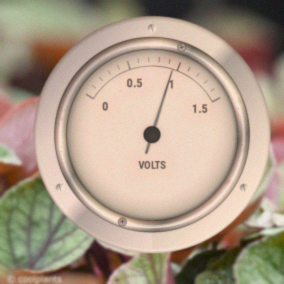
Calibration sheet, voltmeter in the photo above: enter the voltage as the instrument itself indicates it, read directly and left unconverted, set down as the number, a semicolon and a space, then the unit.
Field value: 0.95; V
